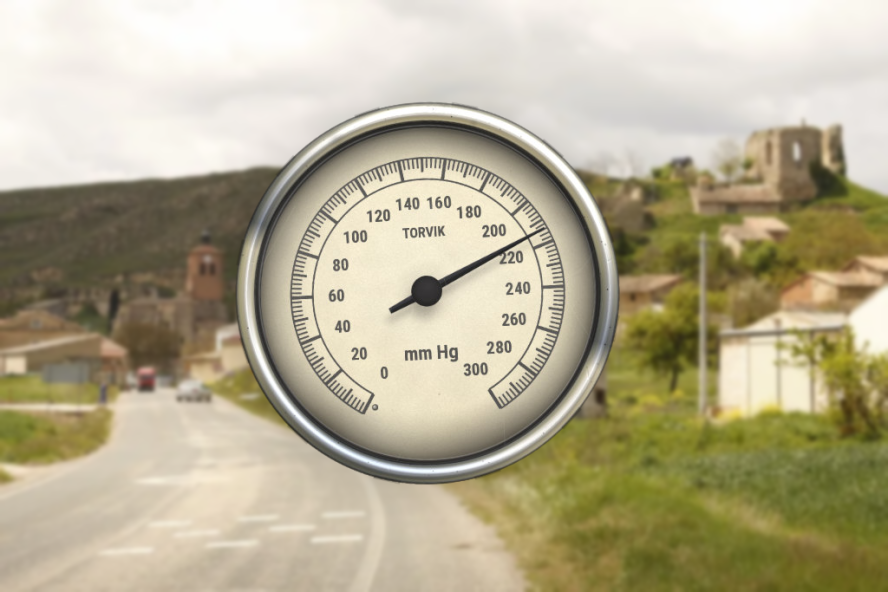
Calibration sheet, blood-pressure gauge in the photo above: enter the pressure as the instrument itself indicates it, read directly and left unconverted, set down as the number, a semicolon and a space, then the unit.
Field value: 214; mmHg
